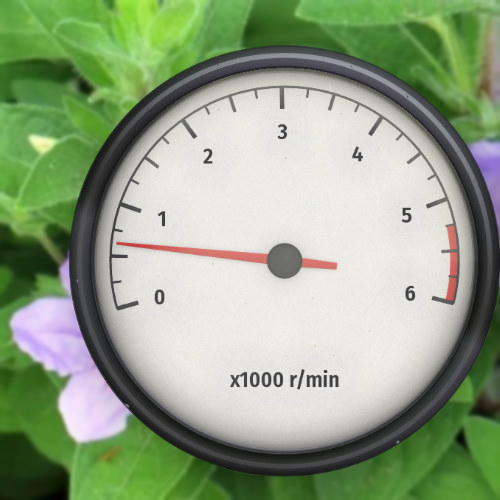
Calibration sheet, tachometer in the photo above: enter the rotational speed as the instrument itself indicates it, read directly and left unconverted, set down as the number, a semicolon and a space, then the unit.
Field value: 625; rpm
